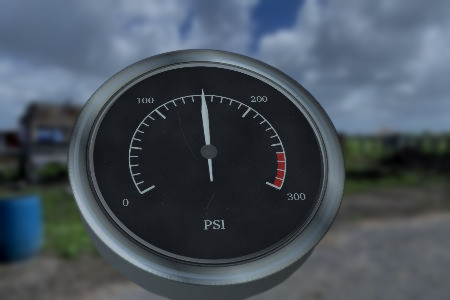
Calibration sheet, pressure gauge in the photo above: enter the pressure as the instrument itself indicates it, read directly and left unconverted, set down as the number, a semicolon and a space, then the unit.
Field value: 150; psi
